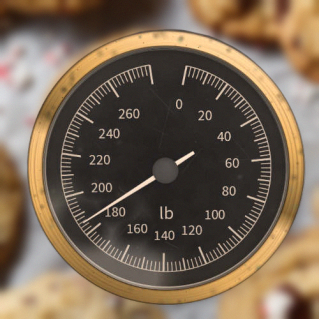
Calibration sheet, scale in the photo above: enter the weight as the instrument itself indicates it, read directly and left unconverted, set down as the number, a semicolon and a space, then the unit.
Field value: 186; lb
